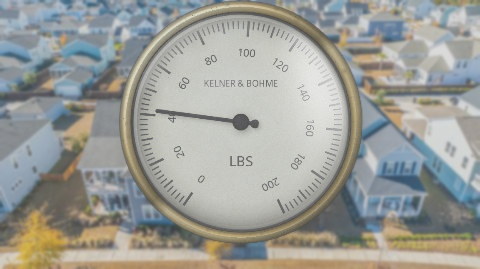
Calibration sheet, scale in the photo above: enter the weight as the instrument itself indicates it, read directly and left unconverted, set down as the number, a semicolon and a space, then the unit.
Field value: 42; lb
